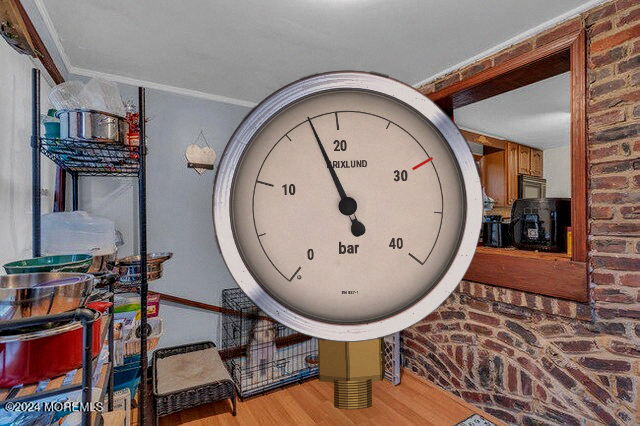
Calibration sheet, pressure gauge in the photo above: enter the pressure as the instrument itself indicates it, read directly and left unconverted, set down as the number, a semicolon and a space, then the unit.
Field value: 17.5; bar
